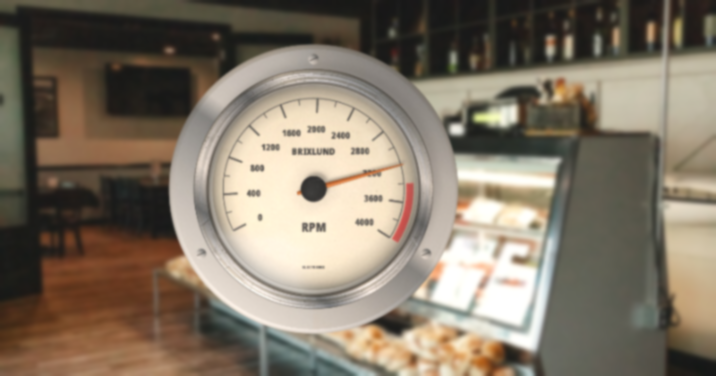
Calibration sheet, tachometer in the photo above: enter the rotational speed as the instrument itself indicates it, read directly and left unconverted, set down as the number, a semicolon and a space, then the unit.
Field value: 3200; rpm
